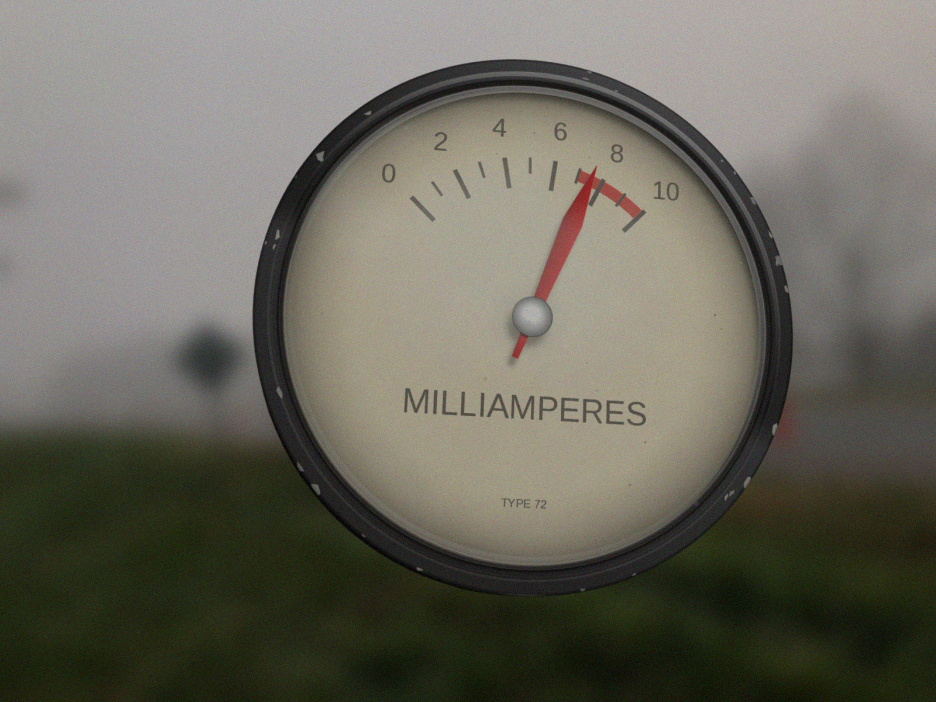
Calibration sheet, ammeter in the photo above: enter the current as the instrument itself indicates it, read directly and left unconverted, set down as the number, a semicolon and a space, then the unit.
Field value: 7.5; mA
